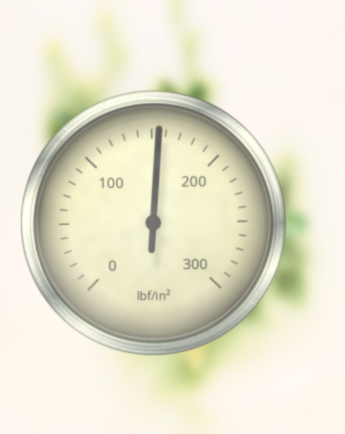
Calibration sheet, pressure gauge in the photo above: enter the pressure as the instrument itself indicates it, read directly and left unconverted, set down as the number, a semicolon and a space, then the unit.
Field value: 155; psi
